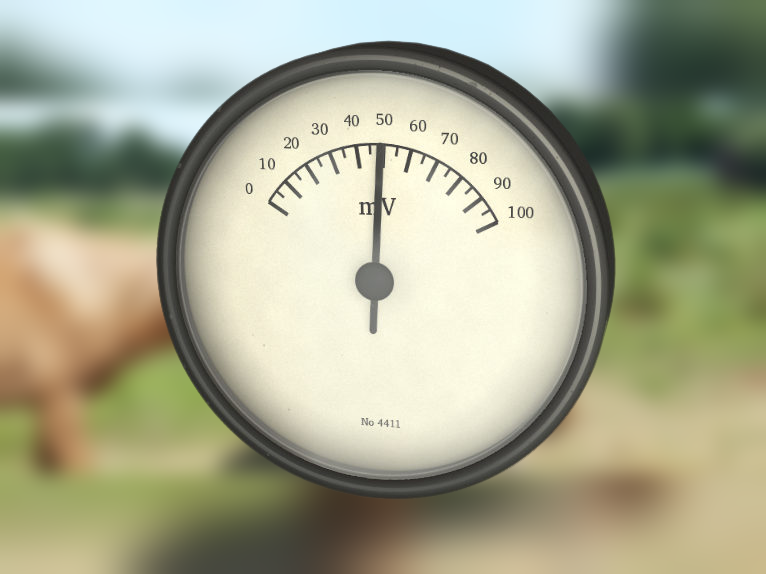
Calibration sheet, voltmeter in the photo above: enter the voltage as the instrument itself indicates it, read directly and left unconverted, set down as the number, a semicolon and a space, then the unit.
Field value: 50; mV
